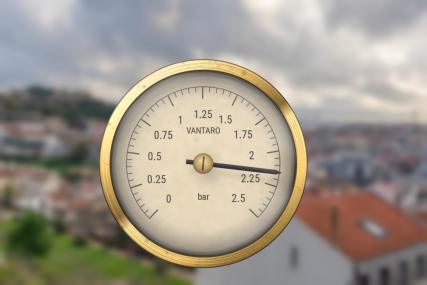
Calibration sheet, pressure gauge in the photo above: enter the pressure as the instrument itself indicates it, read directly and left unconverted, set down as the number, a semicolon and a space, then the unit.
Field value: 2.15; bar
